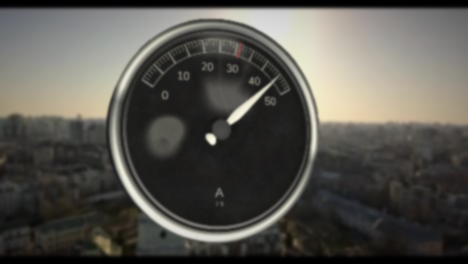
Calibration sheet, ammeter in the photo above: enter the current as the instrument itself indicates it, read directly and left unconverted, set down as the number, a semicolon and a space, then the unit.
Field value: 45; A
